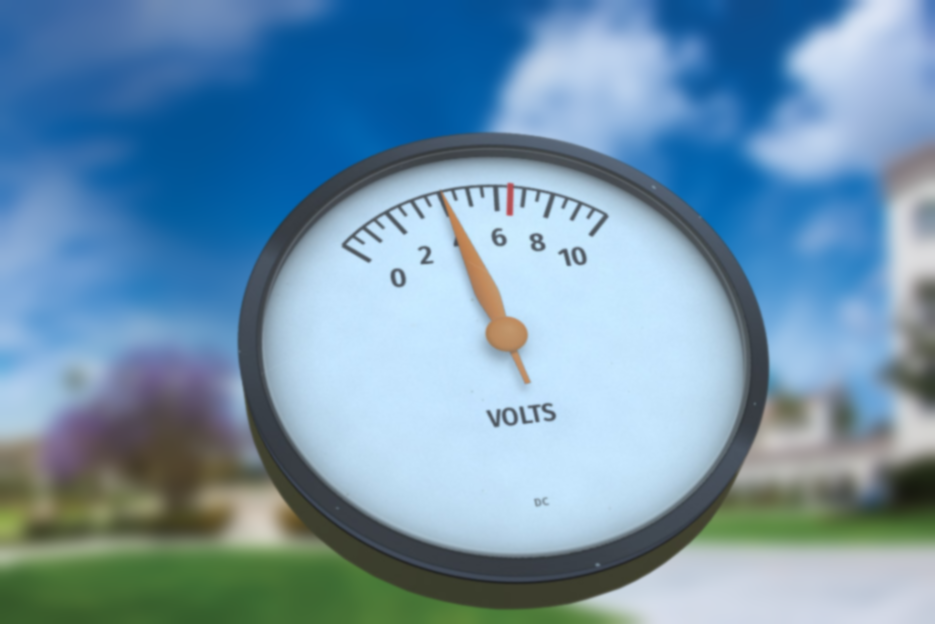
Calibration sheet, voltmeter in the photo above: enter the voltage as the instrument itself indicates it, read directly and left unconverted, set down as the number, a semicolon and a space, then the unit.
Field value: 4; V
